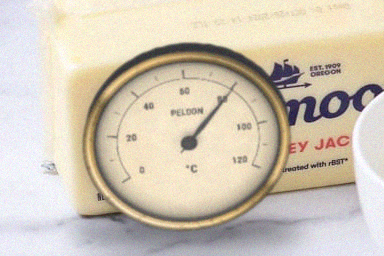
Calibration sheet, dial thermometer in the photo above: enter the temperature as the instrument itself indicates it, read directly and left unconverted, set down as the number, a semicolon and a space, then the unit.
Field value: 80; °C
